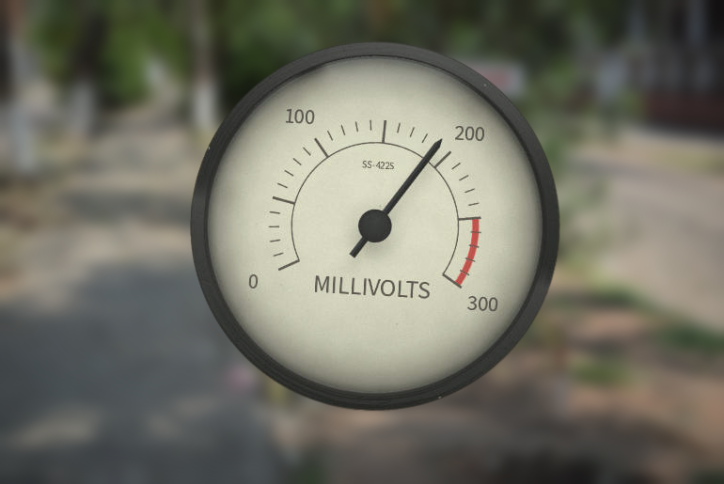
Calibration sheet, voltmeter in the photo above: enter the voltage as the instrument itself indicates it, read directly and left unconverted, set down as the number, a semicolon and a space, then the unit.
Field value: 190; mV
